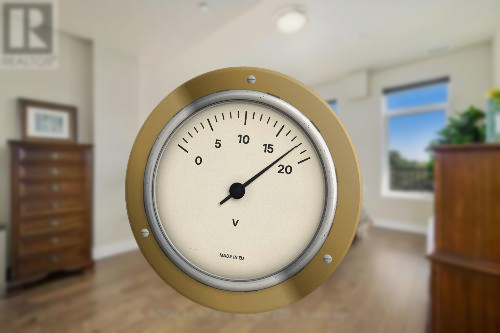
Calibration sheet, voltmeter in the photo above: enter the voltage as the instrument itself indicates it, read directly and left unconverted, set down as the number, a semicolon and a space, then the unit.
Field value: 18; V
